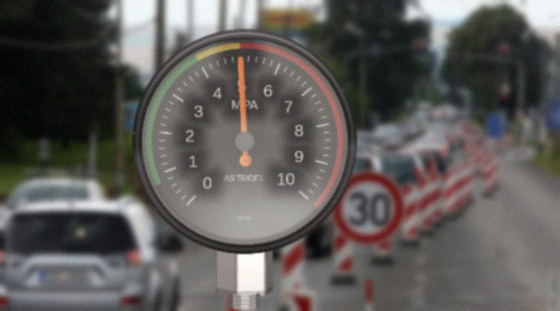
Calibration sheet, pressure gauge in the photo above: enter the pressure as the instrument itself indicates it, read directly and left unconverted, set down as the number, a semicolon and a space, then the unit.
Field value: 5; MPa
